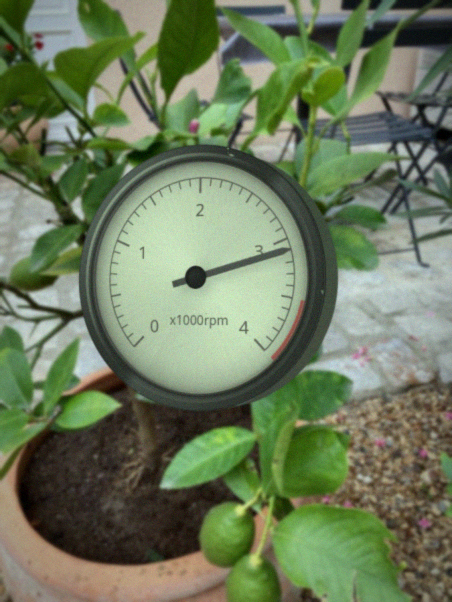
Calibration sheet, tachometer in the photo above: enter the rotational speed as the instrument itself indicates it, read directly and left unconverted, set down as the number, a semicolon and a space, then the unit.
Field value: 3100; rpm
